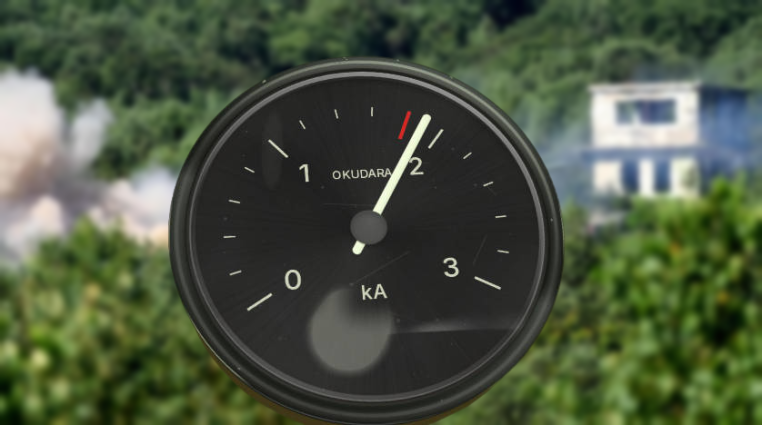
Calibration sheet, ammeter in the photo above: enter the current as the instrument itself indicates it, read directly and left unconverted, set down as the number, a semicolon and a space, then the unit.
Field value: 1.9; kA
